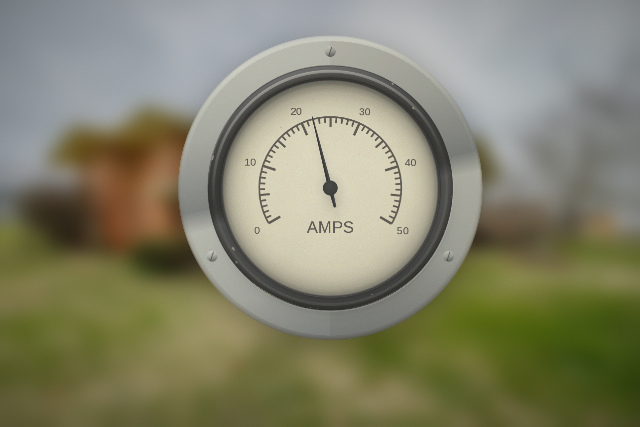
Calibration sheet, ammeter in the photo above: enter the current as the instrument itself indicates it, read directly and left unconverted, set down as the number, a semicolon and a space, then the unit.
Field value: 22; A
